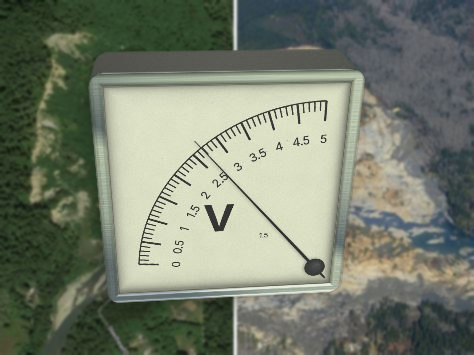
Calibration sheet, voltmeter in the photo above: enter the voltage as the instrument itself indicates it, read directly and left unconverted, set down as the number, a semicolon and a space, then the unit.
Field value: 2.7; V
